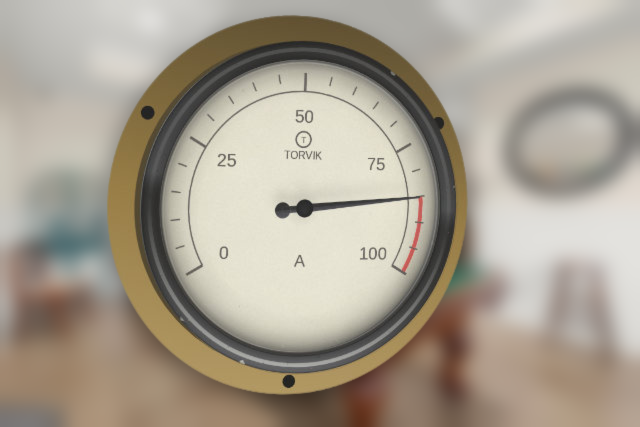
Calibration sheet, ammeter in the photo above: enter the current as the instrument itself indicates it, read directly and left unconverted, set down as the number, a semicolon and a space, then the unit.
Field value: 85; A
